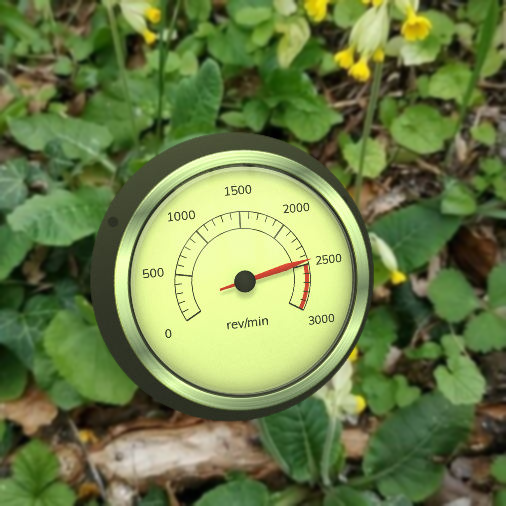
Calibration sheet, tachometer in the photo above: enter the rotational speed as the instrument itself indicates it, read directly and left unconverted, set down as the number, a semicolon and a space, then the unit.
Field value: 2450; rpm
